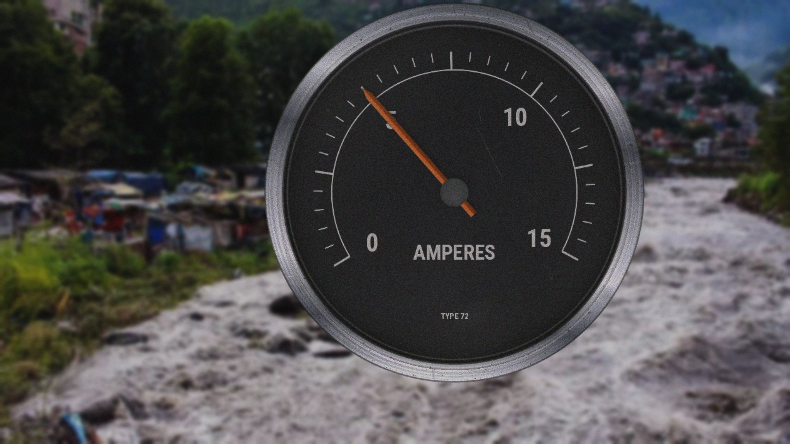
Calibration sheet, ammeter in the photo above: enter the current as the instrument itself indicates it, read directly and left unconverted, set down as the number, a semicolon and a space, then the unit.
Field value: 5; A
